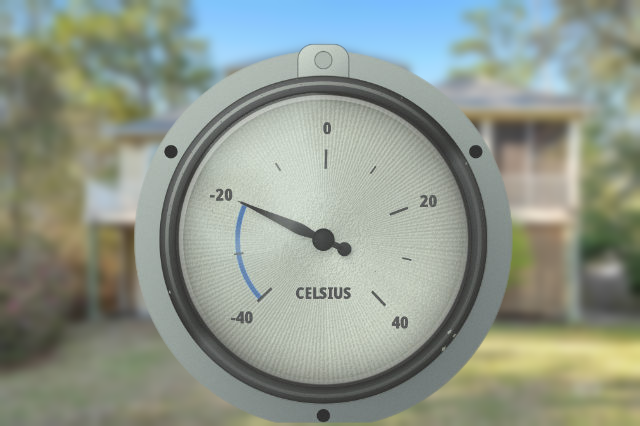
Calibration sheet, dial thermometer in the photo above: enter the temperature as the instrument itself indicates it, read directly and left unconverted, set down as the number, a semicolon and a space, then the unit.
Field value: -20; °C
